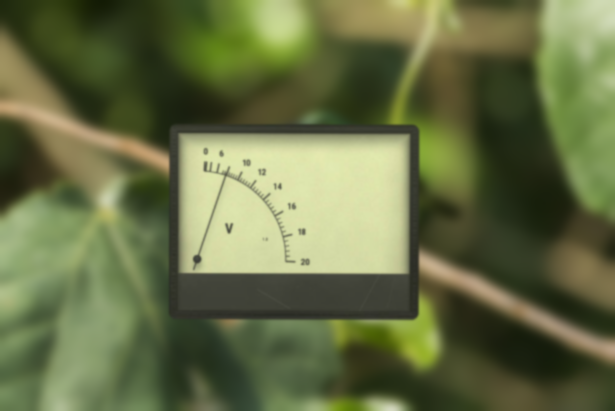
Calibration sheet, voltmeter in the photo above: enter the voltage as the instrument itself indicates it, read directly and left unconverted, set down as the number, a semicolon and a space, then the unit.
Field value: 8; V
